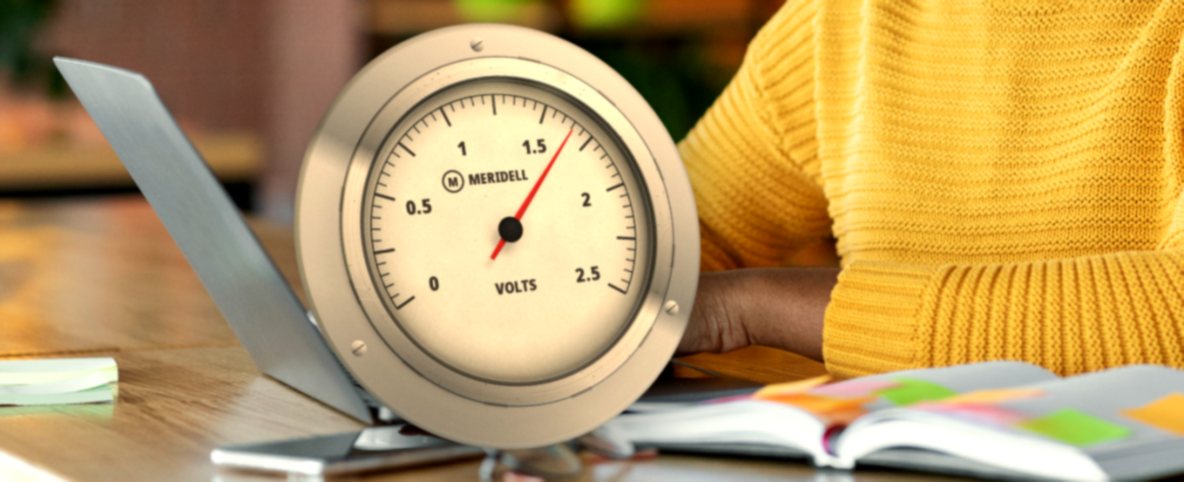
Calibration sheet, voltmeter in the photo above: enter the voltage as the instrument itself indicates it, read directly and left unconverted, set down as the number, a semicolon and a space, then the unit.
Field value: 1.65; V
